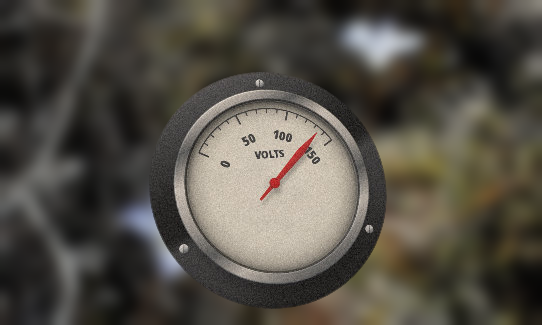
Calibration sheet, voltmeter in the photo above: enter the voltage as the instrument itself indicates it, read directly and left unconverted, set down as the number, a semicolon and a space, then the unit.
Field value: 135; V
